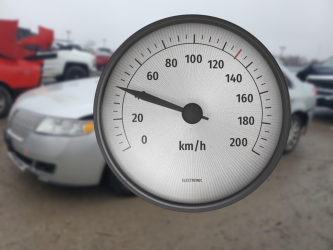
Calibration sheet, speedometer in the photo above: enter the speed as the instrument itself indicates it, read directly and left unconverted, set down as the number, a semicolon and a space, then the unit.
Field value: 40; km/h
